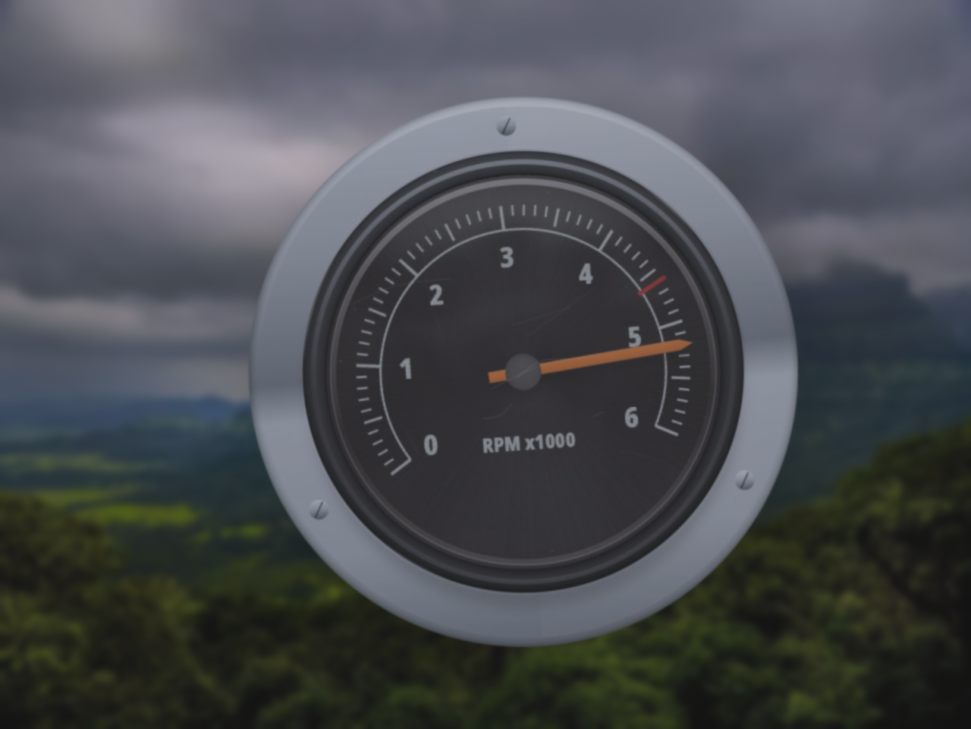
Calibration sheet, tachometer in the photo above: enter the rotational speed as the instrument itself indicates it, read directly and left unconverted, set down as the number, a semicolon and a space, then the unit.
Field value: 5200; rpm
